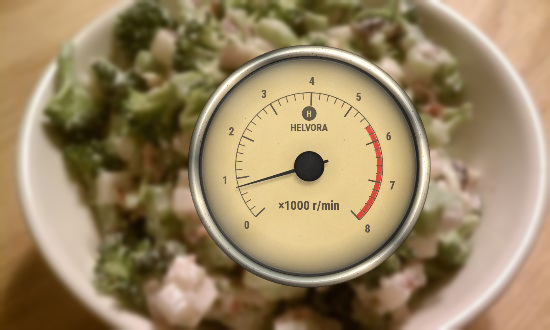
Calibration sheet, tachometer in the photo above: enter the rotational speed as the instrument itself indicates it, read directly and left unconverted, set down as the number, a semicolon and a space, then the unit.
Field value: 800; rpm
